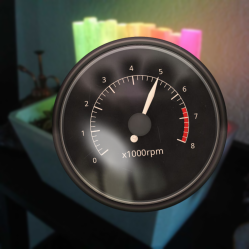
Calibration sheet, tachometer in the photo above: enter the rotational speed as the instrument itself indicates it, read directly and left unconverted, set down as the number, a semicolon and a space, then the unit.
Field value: 5000; rpm
